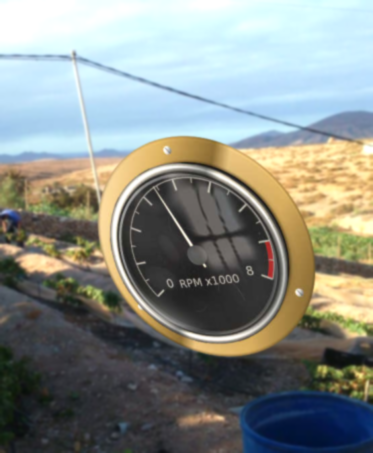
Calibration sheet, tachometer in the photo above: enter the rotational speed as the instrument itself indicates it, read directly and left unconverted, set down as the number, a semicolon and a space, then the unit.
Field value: 3500; rpm
